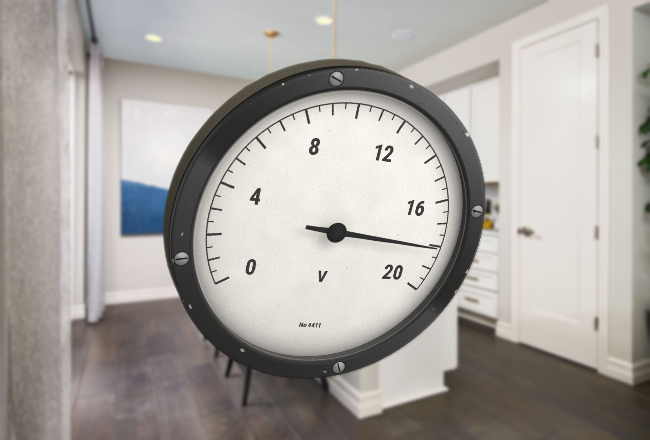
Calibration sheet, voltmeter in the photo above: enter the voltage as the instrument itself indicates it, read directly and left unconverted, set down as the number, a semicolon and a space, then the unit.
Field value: 18; V
